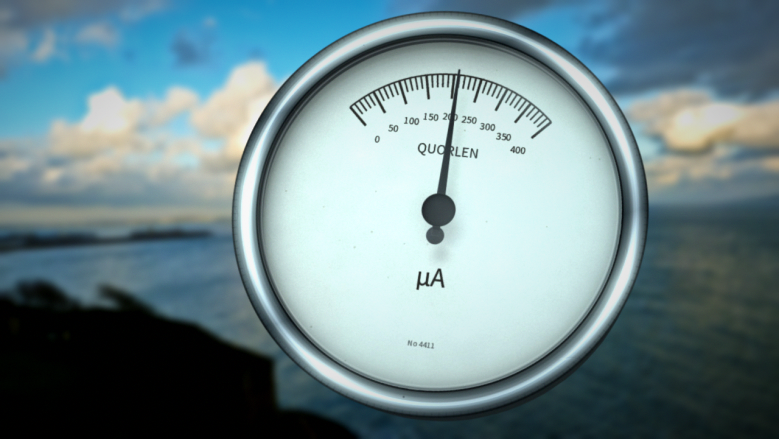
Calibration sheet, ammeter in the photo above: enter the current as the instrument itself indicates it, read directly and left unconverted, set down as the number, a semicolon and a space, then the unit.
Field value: 210; µA
